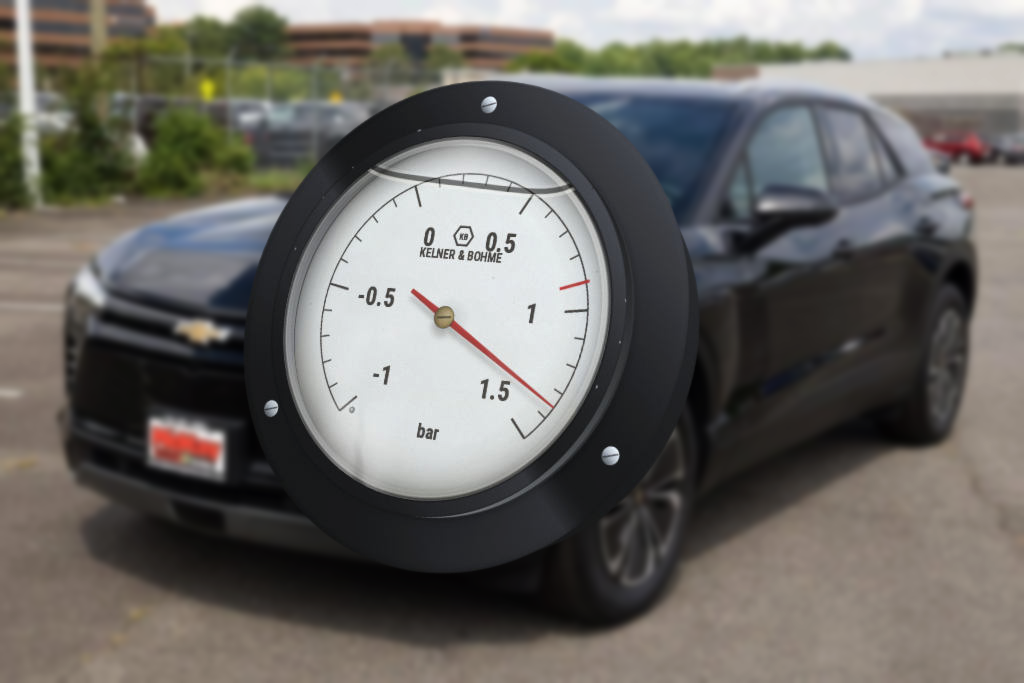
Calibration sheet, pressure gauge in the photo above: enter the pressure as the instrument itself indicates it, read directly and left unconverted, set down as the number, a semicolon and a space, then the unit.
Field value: 1.35; bar
